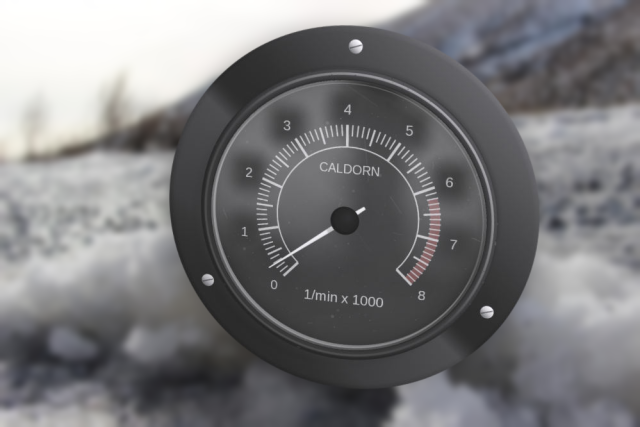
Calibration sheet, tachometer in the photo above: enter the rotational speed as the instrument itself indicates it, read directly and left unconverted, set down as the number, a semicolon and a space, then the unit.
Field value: 300; rpm
